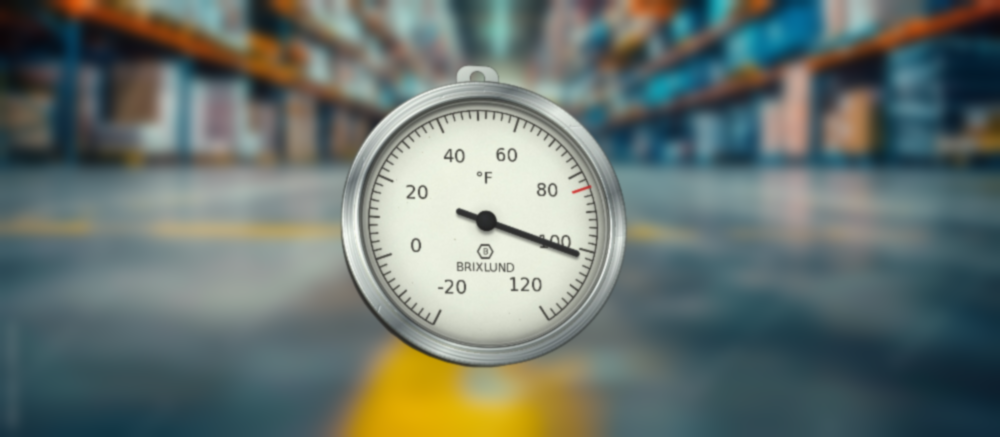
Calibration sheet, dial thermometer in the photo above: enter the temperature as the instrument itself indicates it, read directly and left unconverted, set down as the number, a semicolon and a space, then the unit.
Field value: 102; °F
